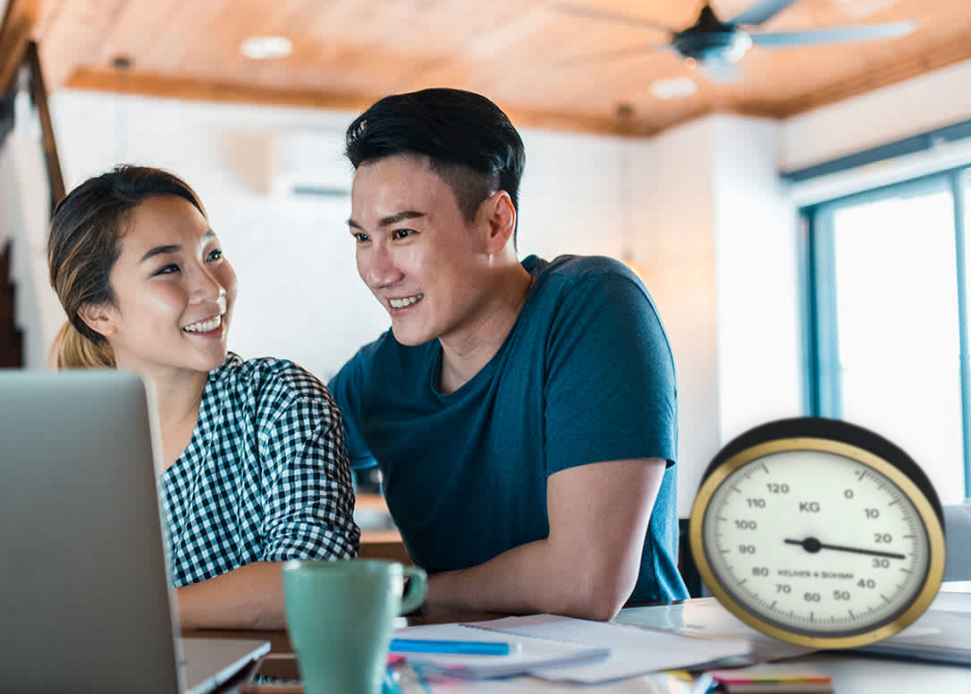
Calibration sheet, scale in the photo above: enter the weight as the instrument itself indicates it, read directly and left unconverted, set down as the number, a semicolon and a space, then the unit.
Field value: 25; kg
